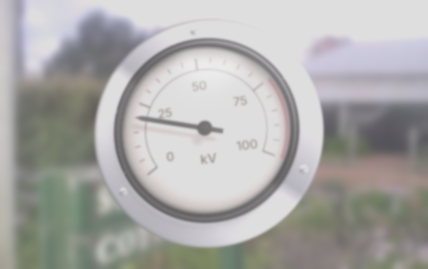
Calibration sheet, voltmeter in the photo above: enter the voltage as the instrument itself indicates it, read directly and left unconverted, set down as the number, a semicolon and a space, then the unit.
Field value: 20; kV
